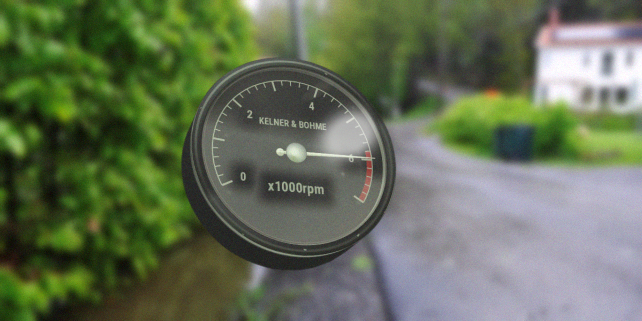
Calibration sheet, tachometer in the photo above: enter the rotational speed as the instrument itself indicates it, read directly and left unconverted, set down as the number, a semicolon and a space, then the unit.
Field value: 6000; rpm
